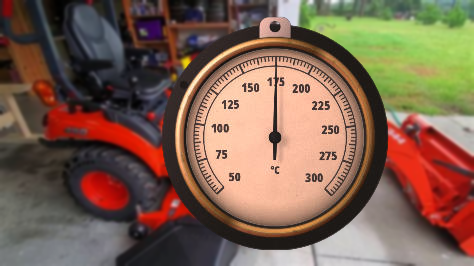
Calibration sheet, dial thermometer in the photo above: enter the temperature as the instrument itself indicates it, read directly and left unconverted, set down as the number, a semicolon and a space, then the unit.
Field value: 175; °C
